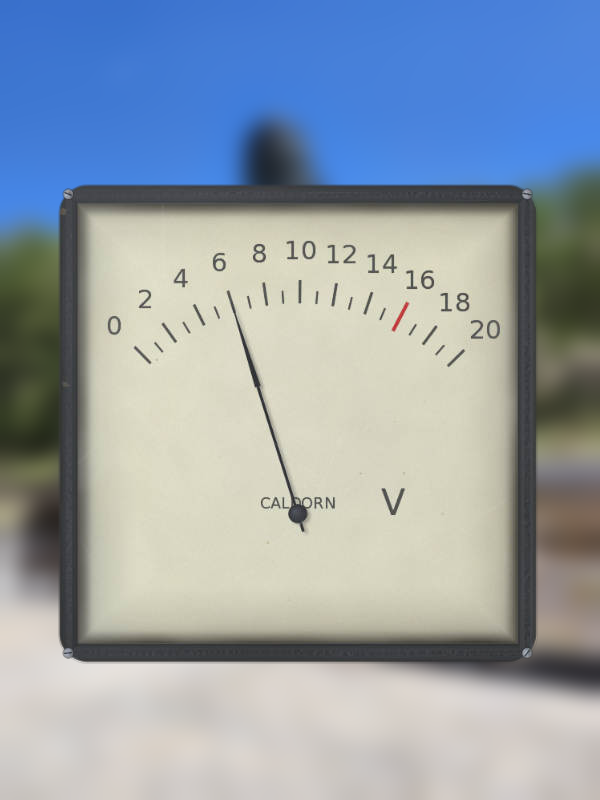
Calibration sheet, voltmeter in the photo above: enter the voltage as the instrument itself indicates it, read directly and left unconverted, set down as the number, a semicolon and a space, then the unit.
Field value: 6; V
